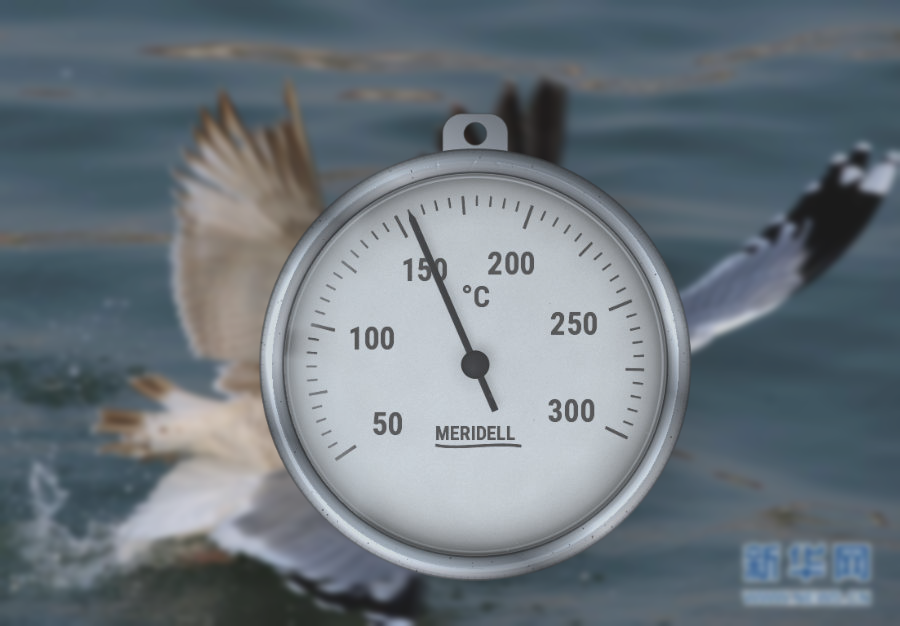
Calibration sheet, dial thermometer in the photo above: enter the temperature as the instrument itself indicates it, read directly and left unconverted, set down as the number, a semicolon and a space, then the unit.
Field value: 155; °C
